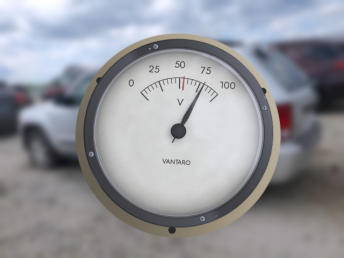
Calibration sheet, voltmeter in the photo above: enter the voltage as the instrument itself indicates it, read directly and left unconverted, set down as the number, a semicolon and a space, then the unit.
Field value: 80; V
